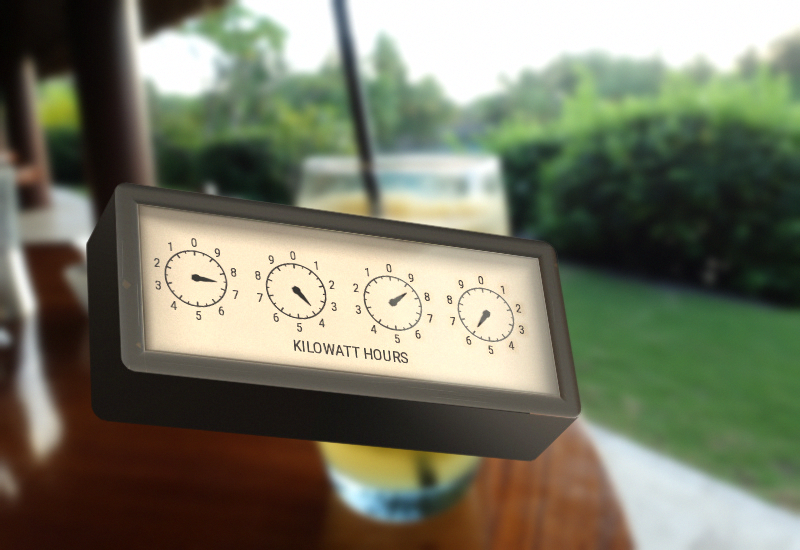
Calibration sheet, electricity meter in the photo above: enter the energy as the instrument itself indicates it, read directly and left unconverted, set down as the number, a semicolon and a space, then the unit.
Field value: 7386; kWh
